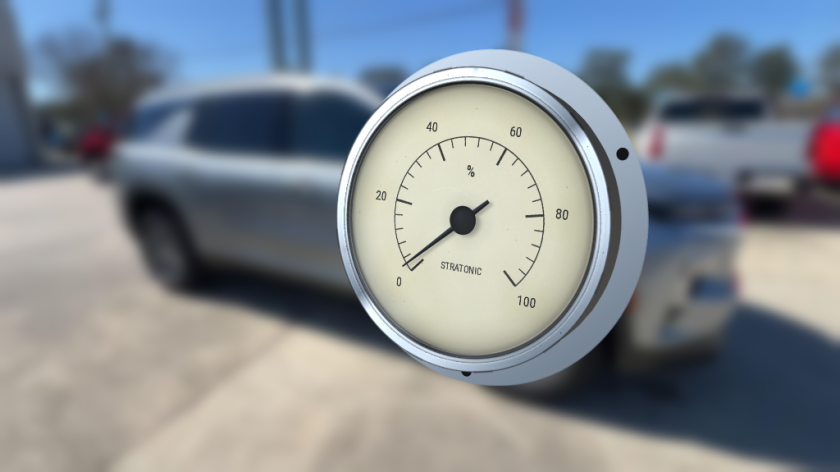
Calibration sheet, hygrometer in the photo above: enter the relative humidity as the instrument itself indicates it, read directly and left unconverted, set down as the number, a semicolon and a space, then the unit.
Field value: 2; %
